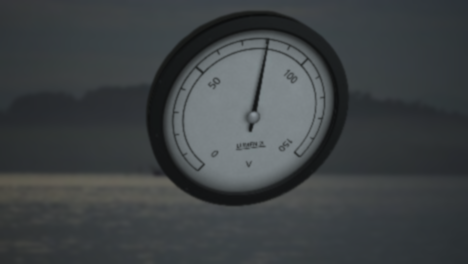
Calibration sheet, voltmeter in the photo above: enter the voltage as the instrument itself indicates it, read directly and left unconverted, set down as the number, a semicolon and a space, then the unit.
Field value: 80; V
